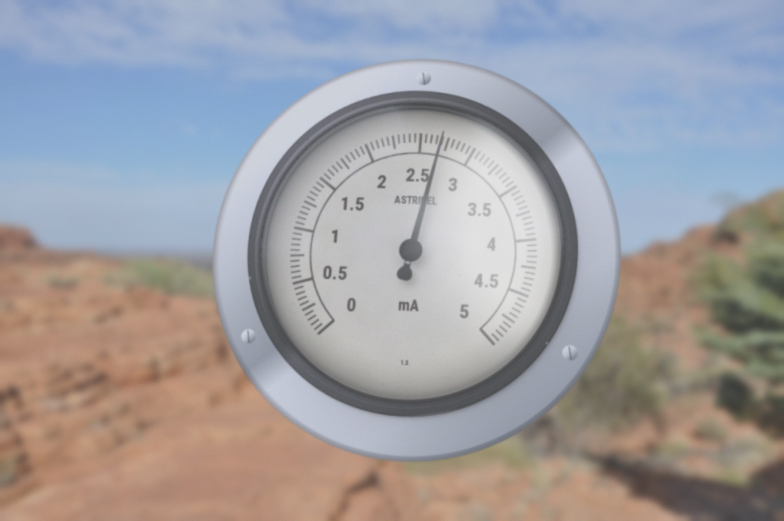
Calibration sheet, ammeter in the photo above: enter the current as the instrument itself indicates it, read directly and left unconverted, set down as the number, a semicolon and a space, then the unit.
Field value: 2.7; mA
